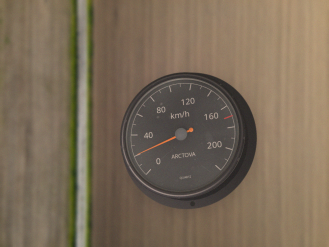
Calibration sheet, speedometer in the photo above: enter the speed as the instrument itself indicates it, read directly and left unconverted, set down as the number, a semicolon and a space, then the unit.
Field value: 20; km/h
